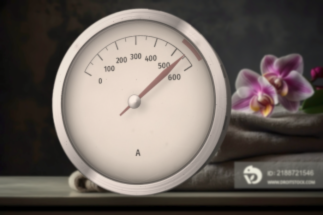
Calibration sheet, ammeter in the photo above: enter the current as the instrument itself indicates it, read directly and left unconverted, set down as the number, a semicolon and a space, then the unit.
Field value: 550; A
